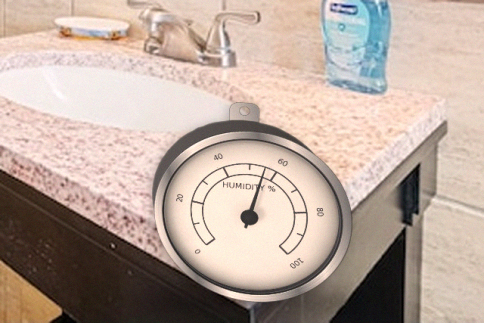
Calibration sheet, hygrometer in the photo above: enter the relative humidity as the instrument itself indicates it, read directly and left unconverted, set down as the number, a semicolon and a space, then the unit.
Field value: 55; %
